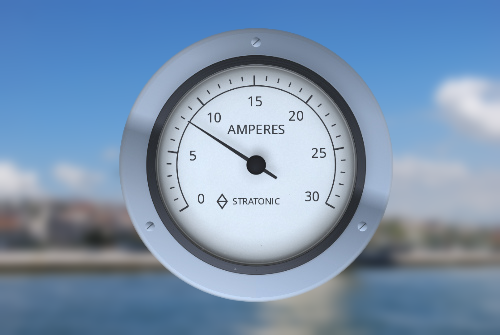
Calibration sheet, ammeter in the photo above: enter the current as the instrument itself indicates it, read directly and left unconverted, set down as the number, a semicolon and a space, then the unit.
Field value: 8; A
